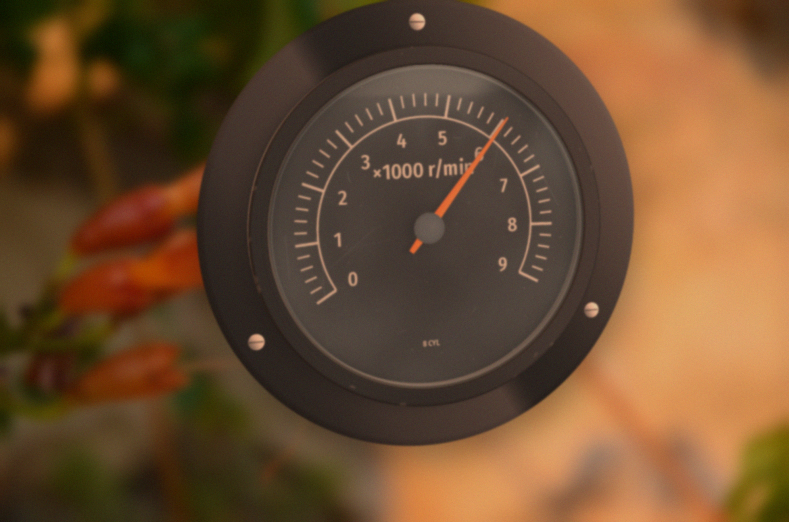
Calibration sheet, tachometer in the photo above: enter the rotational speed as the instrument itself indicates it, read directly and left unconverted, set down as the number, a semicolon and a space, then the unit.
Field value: 6000; rpm
